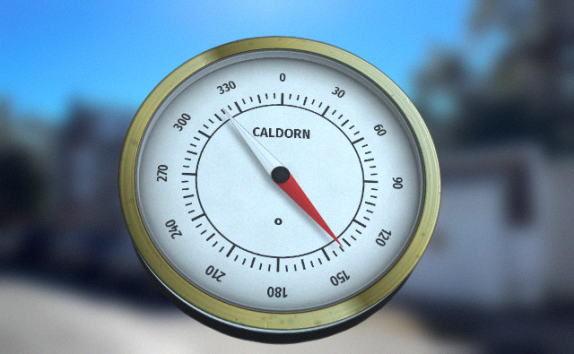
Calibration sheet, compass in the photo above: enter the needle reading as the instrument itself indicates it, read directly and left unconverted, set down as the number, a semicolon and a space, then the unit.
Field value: 140; °
